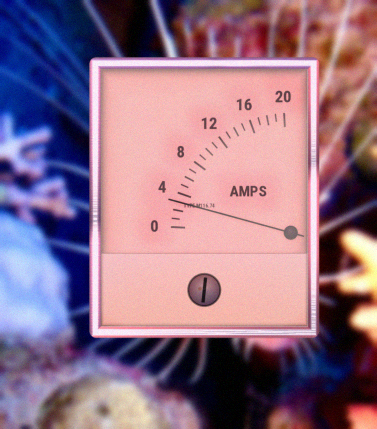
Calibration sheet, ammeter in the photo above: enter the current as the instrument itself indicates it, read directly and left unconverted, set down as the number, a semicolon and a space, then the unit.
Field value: 3; A
